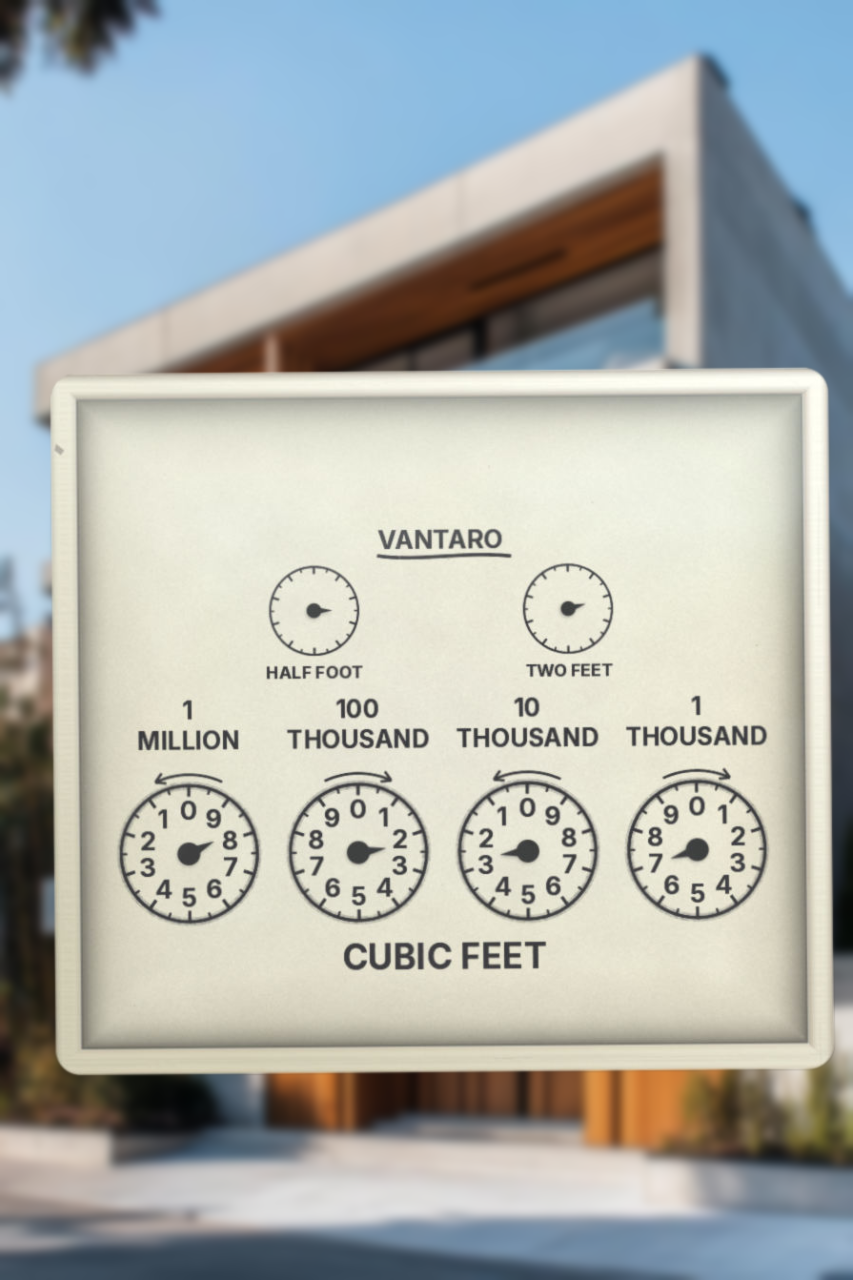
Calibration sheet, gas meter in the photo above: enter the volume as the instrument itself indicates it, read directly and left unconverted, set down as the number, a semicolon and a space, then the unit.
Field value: 822700; ft³
